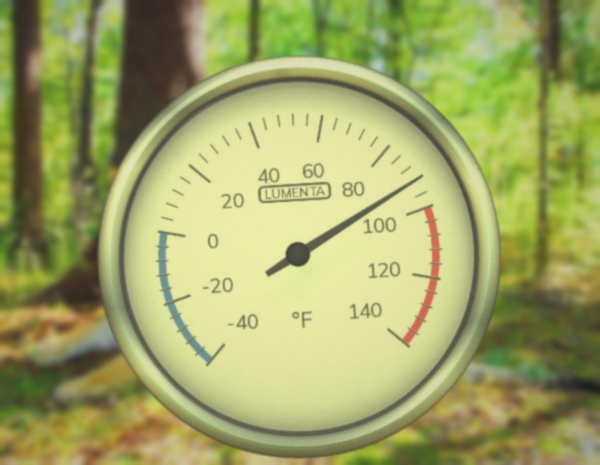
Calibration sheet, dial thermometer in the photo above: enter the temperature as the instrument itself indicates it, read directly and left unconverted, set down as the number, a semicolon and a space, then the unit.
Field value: 92; °F
